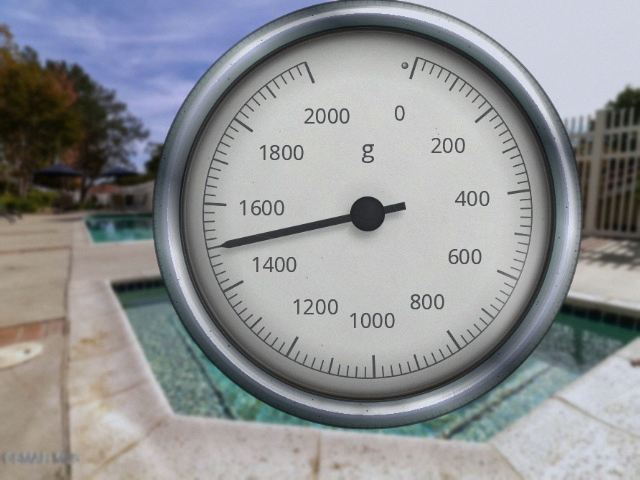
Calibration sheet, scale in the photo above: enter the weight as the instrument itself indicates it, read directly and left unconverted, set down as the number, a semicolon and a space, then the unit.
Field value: 1500; g
